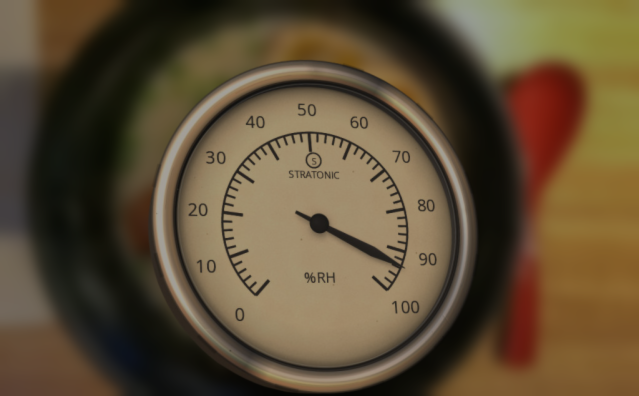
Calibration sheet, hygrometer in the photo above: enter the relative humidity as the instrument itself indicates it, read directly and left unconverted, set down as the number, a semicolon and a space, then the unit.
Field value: 94; %
